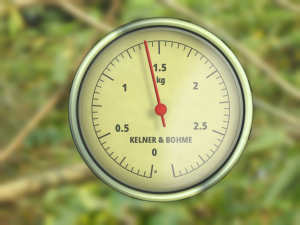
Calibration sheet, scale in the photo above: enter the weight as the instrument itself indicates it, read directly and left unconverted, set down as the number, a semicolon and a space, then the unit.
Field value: 1.4; kg
